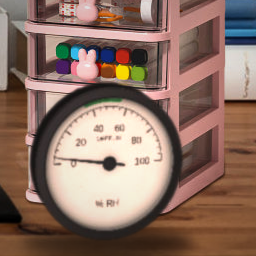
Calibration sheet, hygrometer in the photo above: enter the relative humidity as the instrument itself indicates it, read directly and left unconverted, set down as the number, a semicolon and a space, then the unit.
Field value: 4; %
